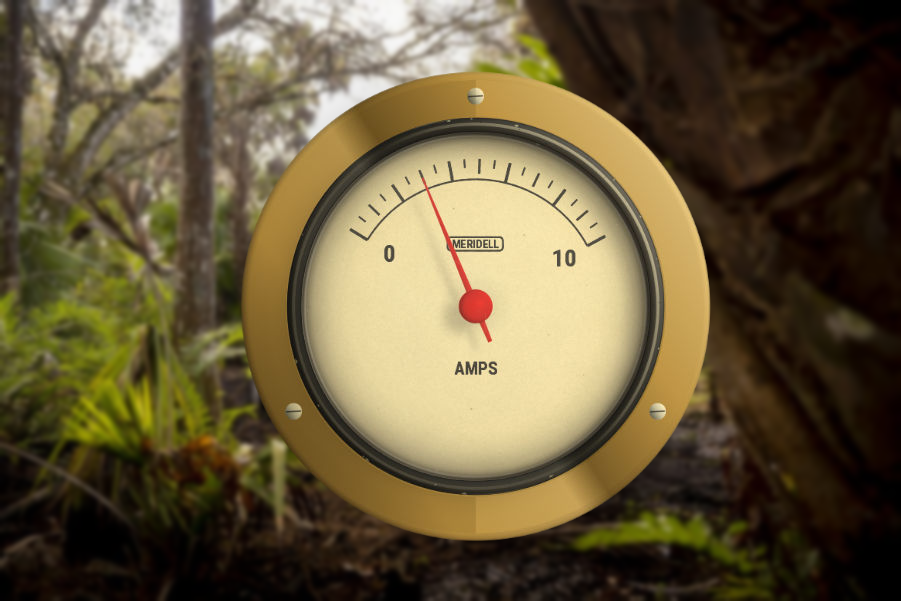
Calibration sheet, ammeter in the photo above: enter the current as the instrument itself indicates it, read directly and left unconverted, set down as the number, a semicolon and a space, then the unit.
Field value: 3; A
